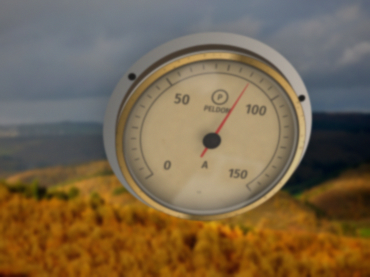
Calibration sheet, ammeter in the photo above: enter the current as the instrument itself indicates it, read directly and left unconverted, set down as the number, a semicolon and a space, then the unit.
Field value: 85; A
